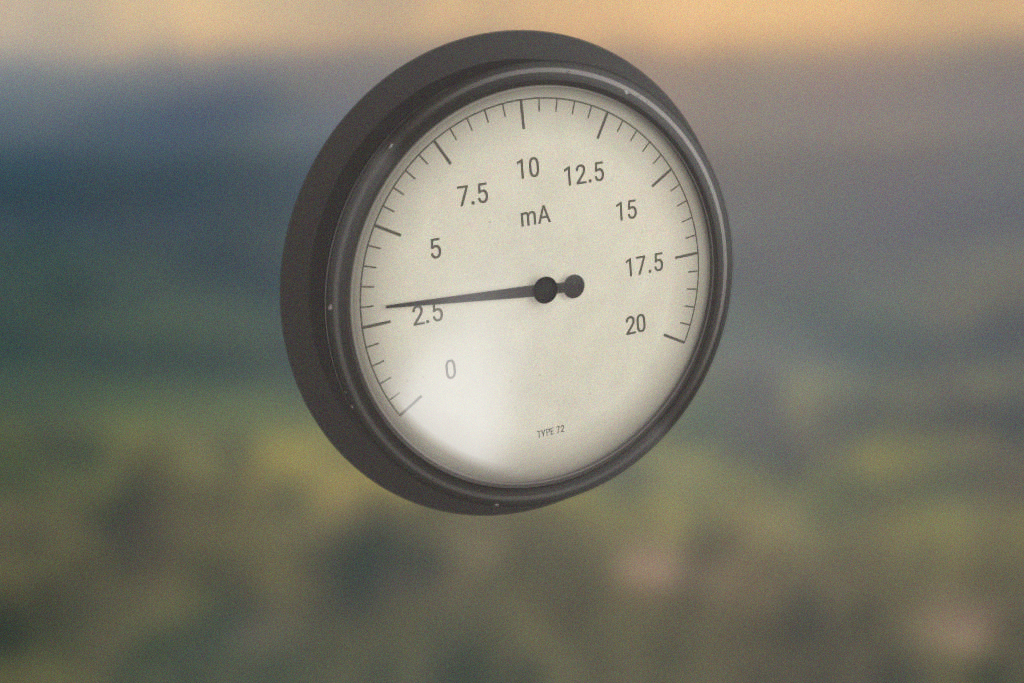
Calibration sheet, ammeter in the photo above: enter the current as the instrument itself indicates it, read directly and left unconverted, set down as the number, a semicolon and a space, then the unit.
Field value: 3; mA
